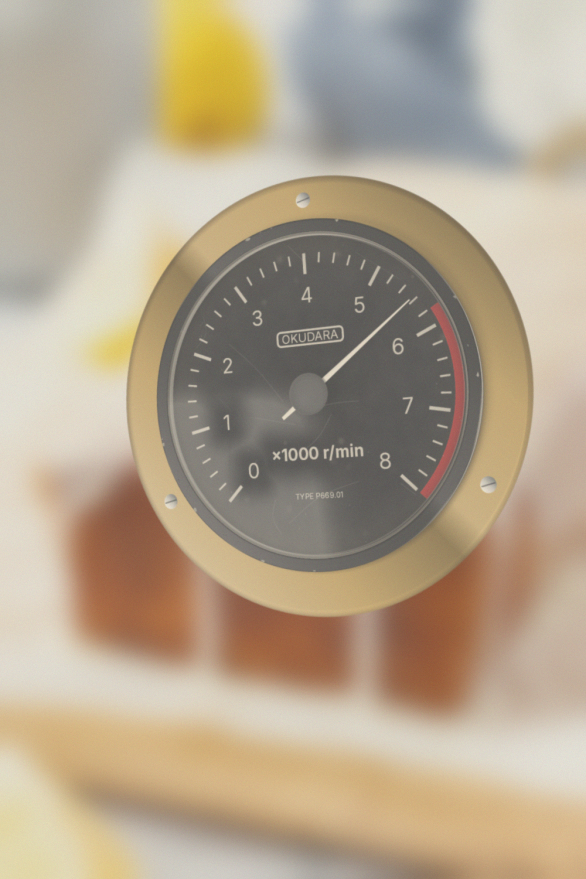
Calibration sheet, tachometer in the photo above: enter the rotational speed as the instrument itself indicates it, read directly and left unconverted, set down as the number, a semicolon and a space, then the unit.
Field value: 5600; rpm
